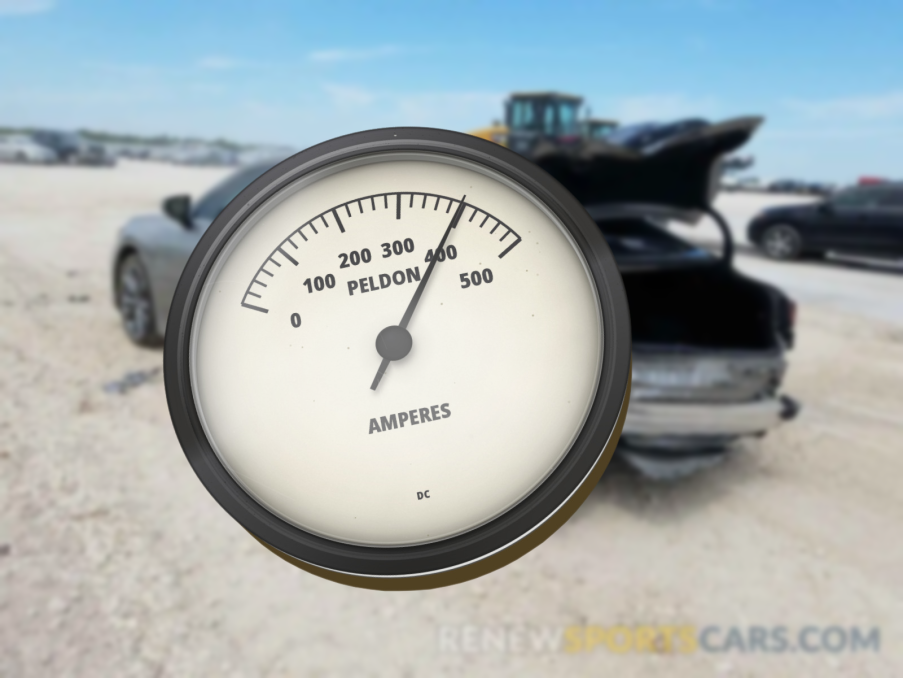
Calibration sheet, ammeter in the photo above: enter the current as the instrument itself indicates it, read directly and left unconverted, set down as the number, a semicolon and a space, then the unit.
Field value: 400; A
